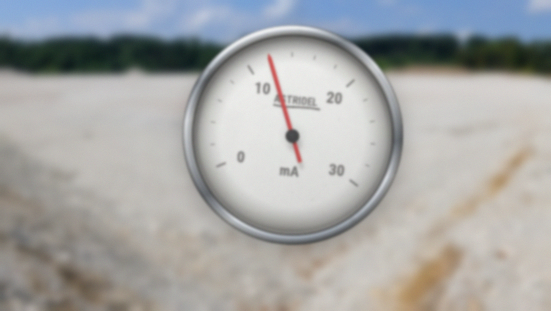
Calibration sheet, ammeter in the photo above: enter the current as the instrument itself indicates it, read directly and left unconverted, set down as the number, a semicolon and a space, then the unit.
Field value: 12; mA
